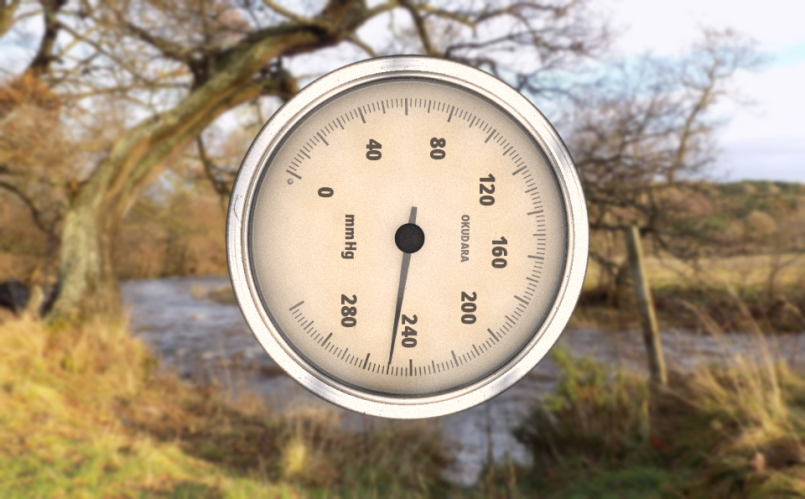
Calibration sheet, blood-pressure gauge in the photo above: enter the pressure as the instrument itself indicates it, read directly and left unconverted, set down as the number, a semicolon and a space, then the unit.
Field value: 250; mmHg
